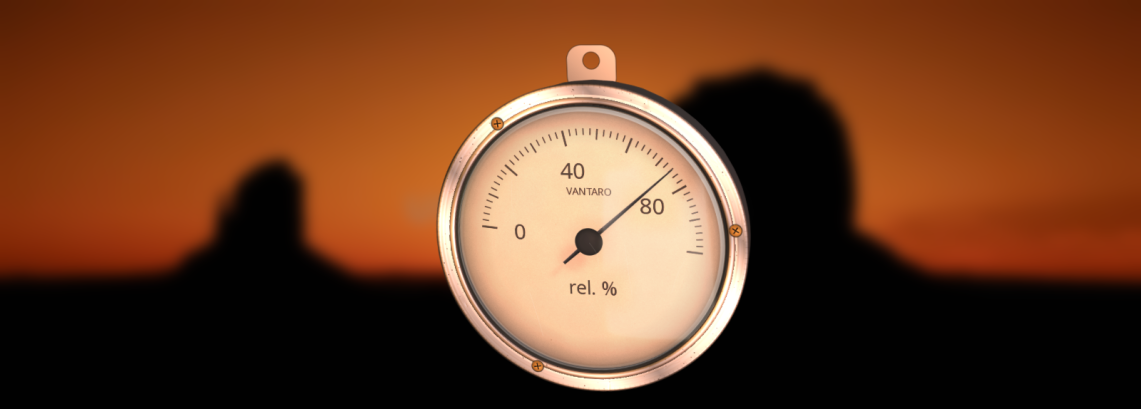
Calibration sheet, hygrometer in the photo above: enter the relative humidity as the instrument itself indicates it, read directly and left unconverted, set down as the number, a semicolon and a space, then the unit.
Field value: 74; %
